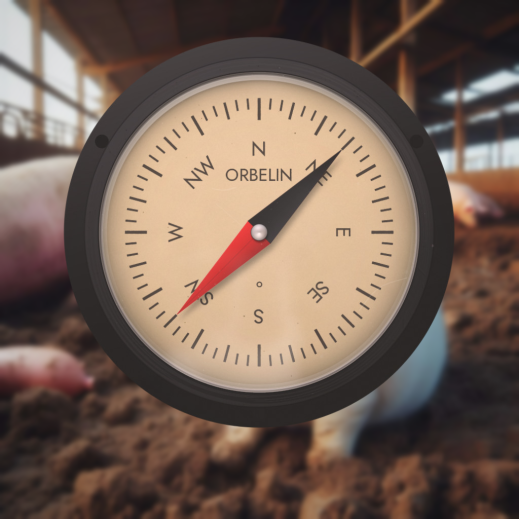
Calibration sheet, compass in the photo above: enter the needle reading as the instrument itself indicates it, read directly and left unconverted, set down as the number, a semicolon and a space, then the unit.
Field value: 225; °
